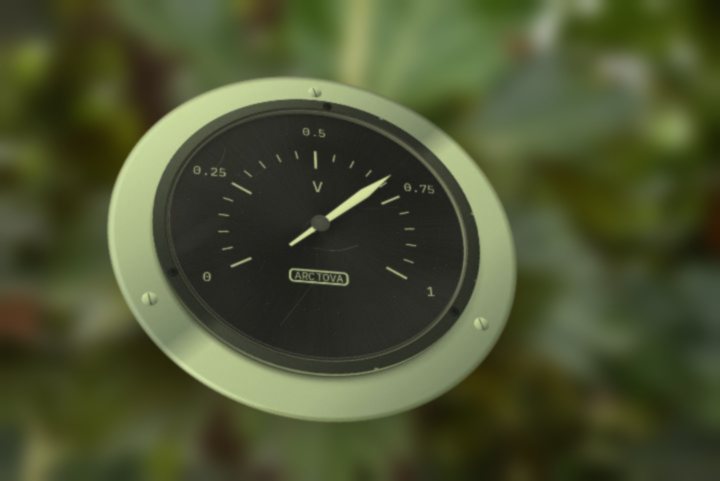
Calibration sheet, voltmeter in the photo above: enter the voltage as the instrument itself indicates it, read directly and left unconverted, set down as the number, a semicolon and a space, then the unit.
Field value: 0.7; V
